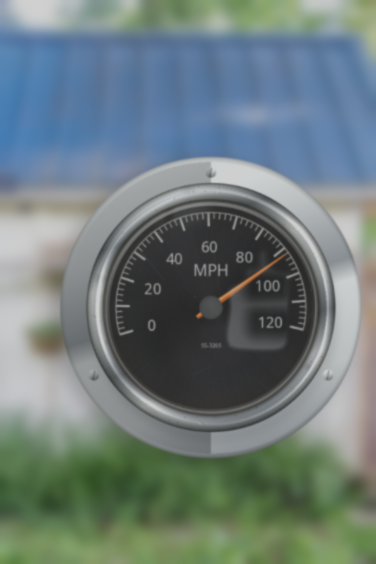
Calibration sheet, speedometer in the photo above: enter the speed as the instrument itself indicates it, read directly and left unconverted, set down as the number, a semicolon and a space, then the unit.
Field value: 92; mph
